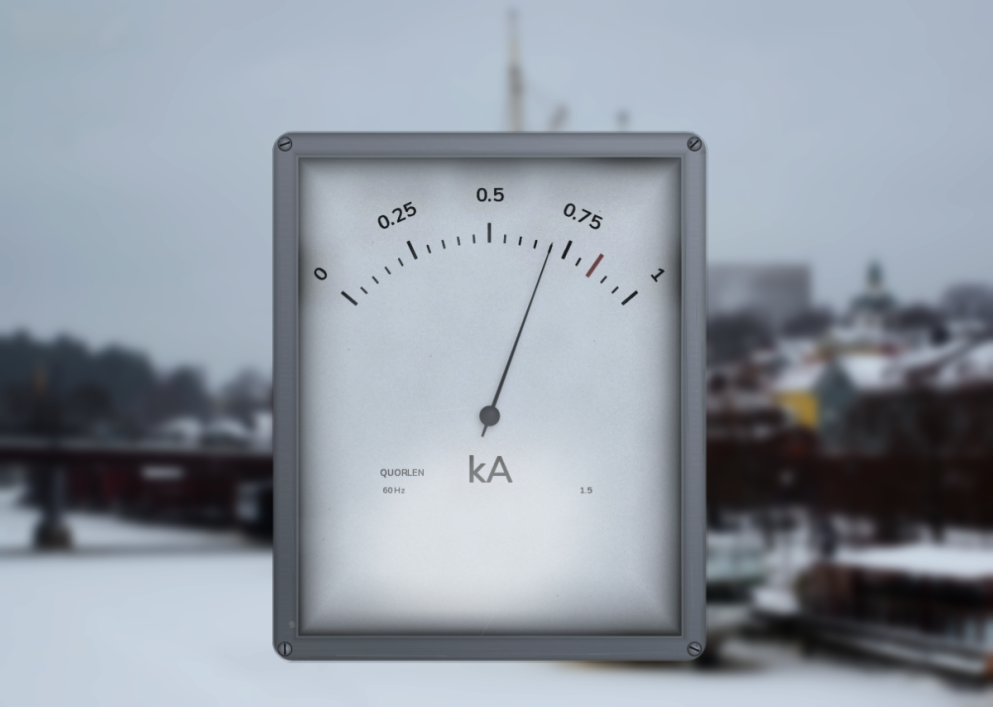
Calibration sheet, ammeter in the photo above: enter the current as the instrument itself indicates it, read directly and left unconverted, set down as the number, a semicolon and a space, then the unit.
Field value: 0.7; kA
